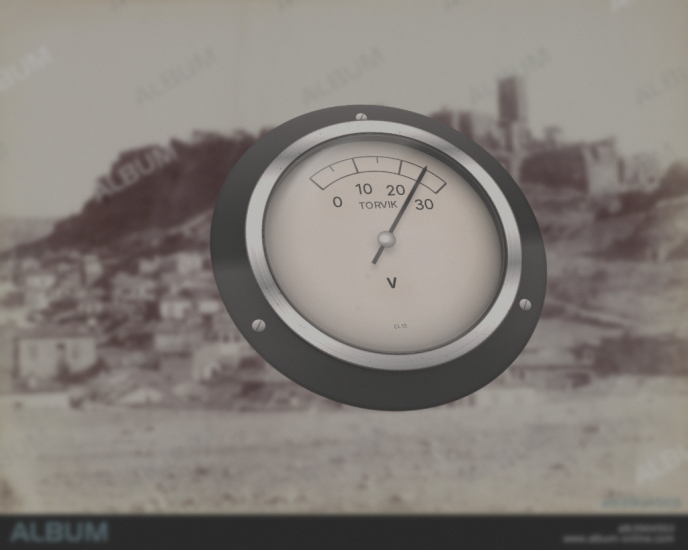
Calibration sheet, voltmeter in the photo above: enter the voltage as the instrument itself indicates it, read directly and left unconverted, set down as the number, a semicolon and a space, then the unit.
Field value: 25; V
